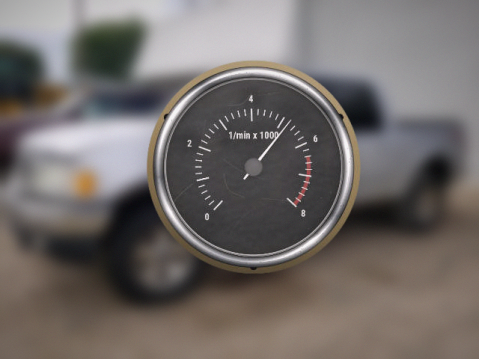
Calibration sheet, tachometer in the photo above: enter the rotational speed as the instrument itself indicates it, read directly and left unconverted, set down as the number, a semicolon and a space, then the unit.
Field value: 5200; rpm
